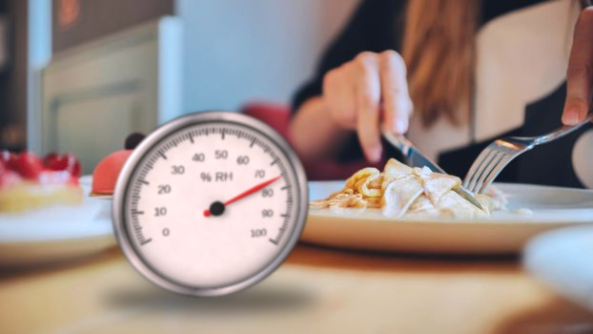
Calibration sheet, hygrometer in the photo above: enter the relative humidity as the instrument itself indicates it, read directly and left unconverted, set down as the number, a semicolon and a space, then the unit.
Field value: 75; %
